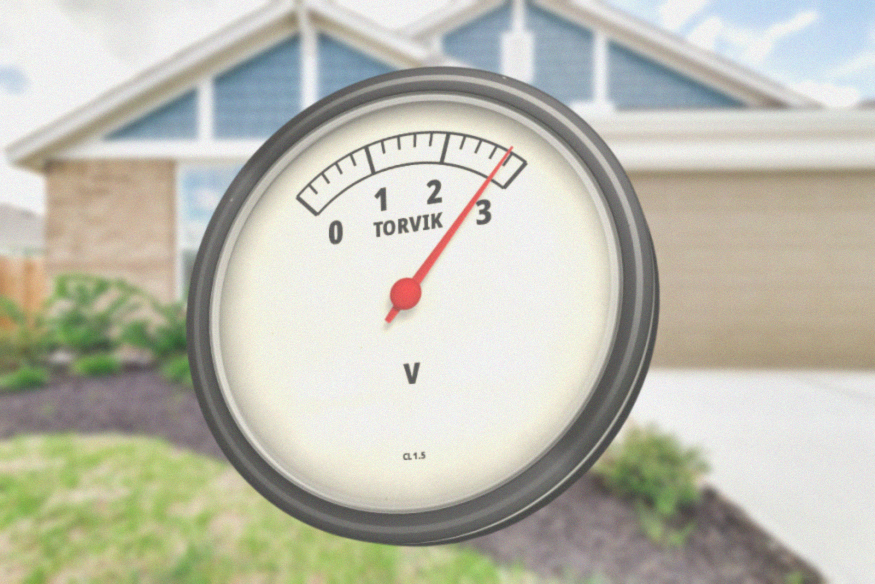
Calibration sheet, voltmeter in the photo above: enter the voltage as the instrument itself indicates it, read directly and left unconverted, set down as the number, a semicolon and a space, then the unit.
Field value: 2.8; V
